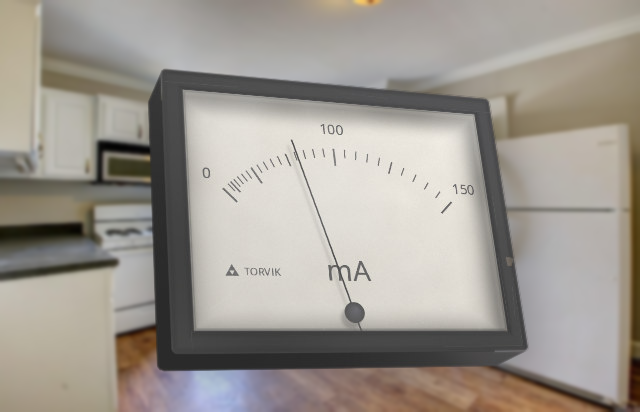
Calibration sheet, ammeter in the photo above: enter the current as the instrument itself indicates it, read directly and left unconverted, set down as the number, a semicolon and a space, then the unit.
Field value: 80; mA
